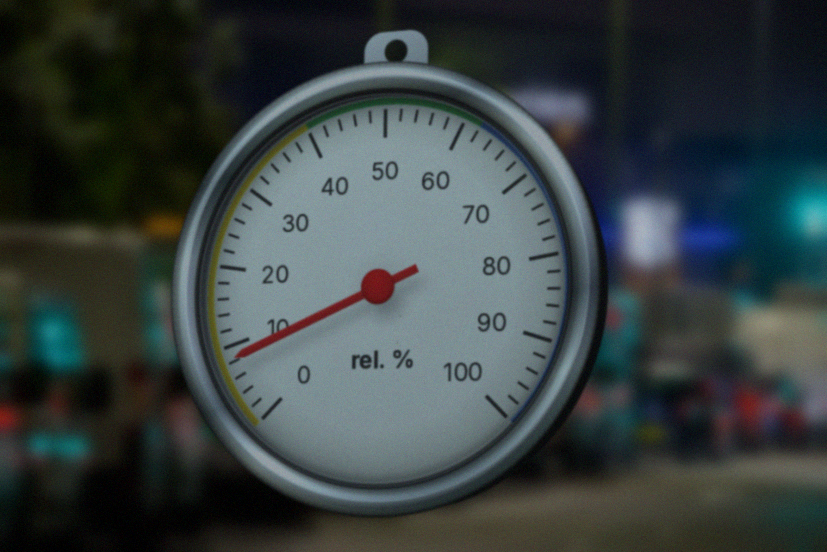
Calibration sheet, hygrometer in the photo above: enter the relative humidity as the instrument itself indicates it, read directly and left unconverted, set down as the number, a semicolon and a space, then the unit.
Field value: 8; %
